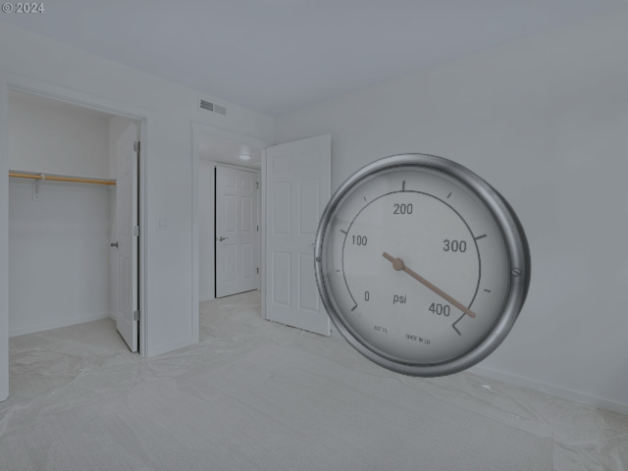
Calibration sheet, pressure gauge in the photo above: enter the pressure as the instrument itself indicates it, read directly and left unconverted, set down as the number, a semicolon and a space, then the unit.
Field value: 375; psi
